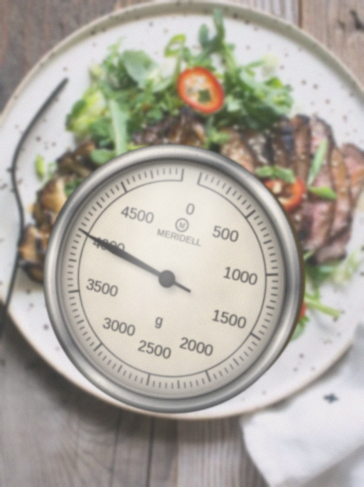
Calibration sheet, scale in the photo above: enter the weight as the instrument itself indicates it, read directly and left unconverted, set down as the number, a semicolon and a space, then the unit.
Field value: 4000; g
